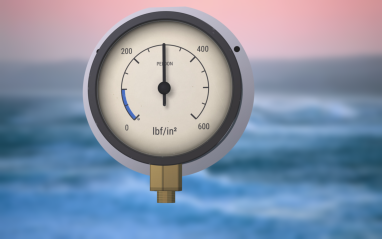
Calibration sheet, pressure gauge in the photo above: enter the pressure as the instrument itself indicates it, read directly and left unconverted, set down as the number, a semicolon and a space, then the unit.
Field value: 300; psi
